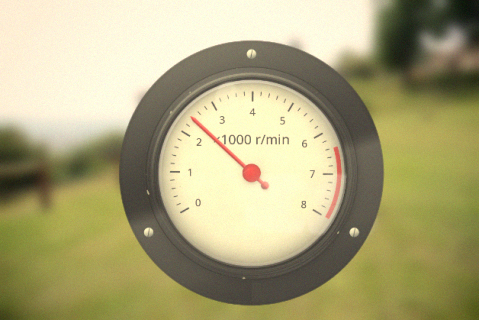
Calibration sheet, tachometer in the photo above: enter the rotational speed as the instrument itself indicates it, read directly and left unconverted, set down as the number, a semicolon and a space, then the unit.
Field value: 2400; rpm
